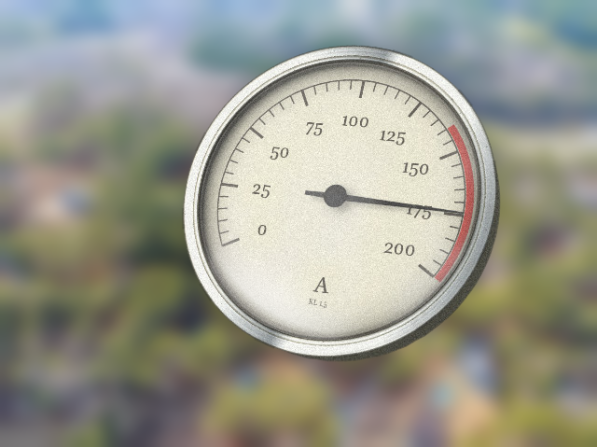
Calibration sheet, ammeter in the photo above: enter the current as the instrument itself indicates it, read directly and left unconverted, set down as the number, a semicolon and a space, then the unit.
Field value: 175; A
